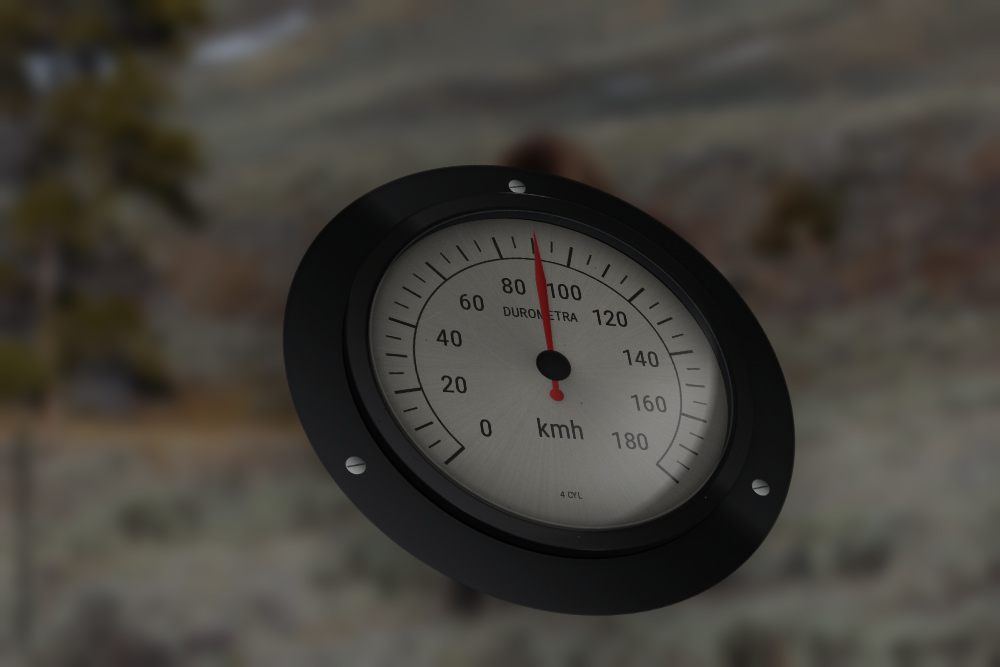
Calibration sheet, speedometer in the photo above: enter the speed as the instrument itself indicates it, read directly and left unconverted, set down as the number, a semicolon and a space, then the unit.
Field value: 90; km/h
